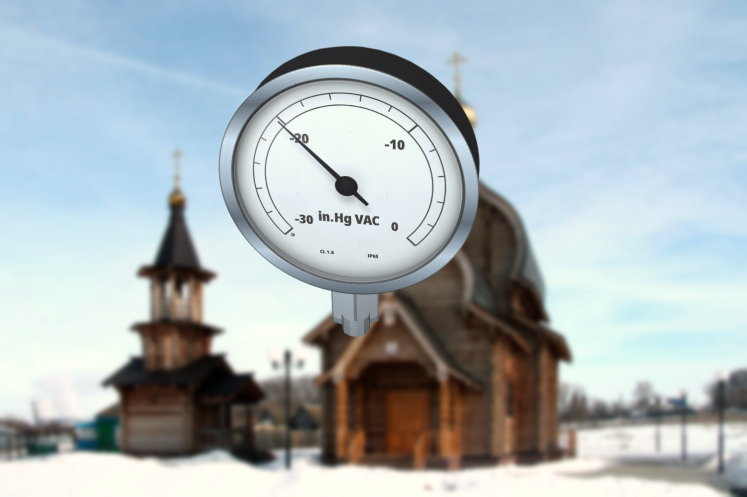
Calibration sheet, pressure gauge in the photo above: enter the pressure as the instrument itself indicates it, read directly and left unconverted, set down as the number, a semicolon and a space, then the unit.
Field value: -20; inHg
